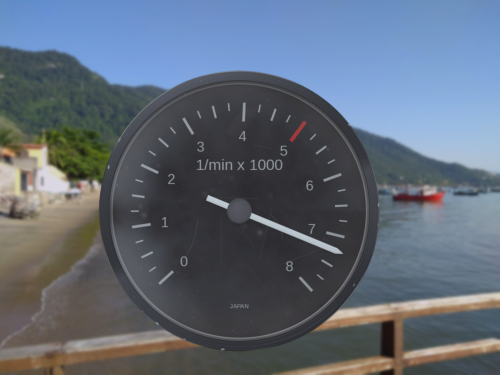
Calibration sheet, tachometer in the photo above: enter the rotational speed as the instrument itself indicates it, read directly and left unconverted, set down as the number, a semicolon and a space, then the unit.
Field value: 7250; rpm
